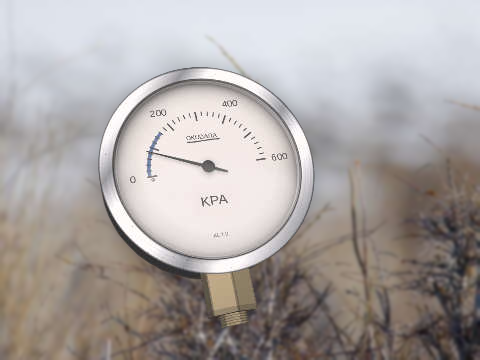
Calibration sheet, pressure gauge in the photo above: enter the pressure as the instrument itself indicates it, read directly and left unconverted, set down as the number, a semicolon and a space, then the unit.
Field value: 80; kPa
